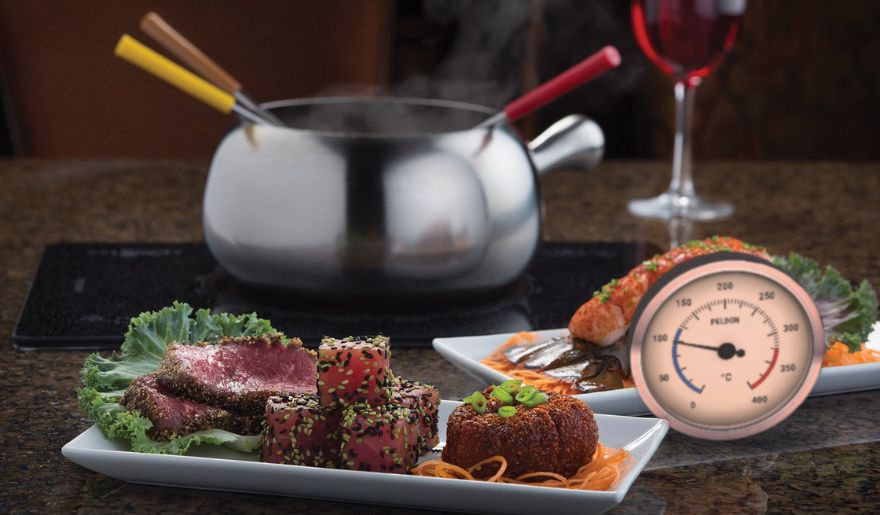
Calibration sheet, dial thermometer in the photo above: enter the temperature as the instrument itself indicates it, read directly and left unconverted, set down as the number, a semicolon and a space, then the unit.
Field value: 100; °C
